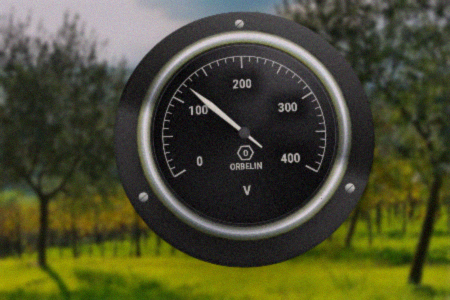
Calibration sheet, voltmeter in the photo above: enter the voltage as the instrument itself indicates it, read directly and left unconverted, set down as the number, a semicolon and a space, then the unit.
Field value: 120; V
